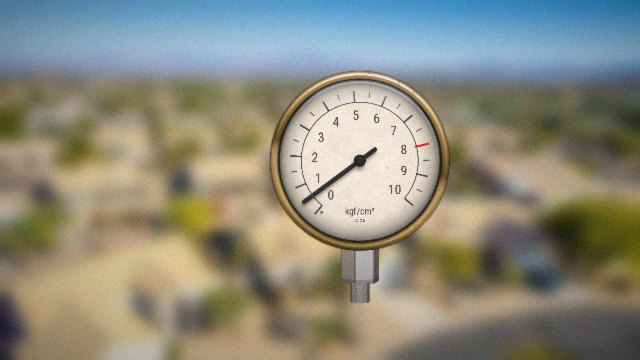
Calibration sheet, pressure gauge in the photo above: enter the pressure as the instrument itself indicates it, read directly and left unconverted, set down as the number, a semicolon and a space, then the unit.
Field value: 0.5; kg/cm²
